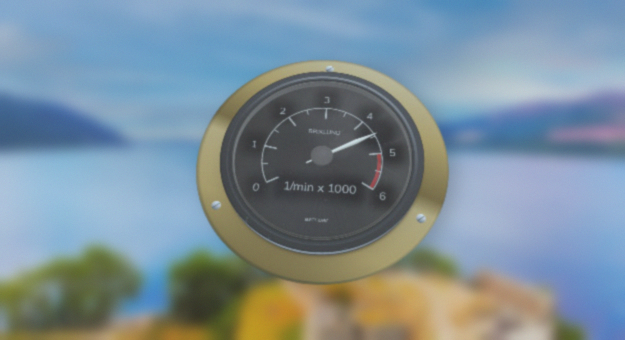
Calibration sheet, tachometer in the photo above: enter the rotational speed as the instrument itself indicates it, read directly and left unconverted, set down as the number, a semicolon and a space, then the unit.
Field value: 4500; rpm
